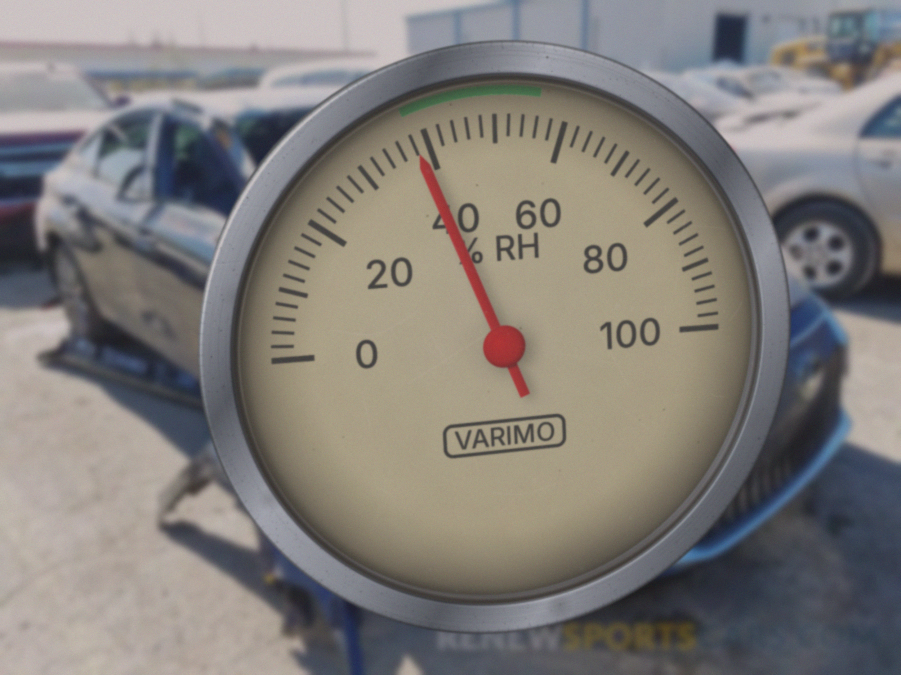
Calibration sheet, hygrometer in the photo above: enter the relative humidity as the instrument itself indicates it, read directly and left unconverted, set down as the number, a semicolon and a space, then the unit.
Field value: 38; %
